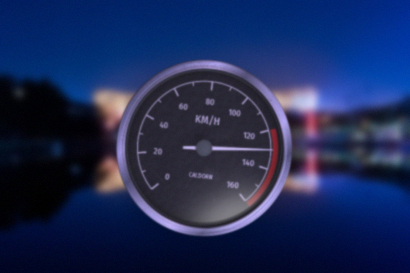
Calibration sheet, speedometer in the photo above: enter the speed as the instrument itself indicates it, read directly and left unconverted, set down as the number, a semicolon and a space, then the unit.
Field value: 130; km/h
